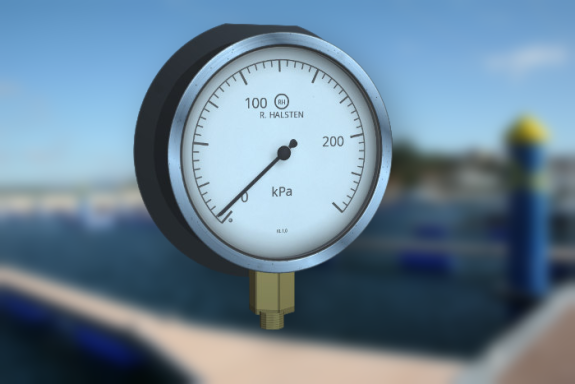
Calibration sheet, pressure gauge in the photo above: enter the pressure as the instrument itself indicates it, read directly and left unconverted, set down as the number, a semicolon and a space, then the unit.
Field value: 5; kPa
